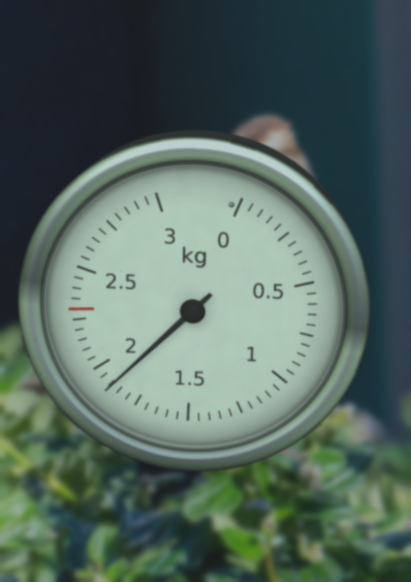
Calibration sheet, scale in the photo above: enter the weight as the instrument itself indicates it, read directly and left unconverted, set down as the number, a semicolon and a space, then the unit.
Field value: 1.9; kg
